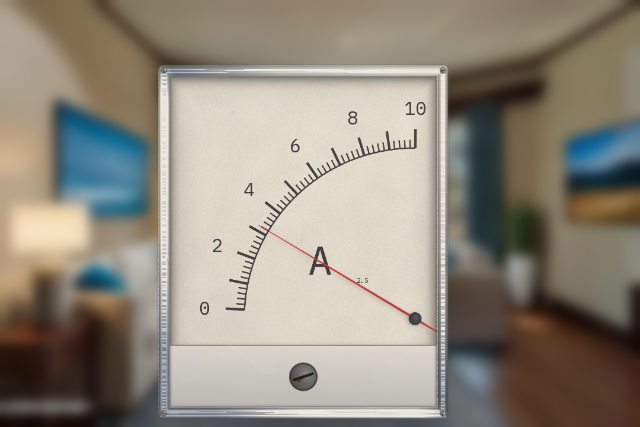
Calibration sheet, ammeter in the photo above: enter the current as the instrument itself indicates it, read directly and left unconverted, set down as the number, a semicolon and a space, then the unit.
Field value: 3.2; A
